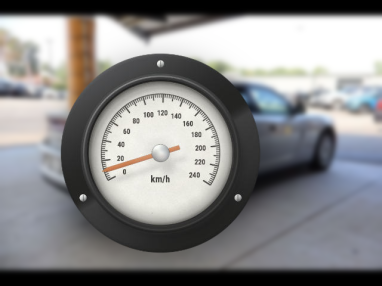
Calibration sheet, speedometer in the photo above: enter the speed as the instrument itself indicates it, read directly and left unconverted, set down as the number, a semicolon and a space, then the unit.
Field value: 10; km/h
